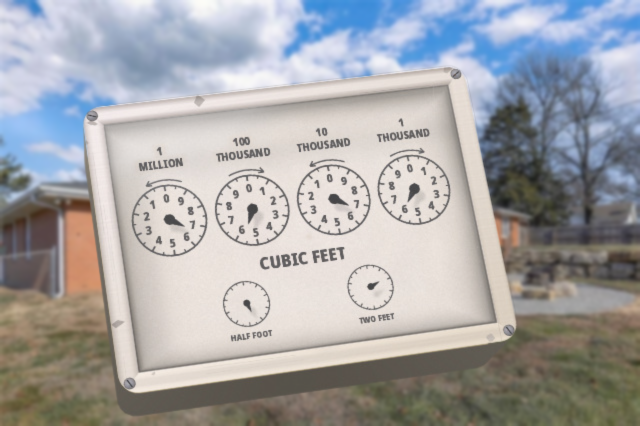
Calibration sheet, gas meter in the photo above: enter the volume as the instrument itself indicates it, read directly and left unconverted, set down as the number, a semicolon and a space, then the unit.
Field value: 656600; ft³
